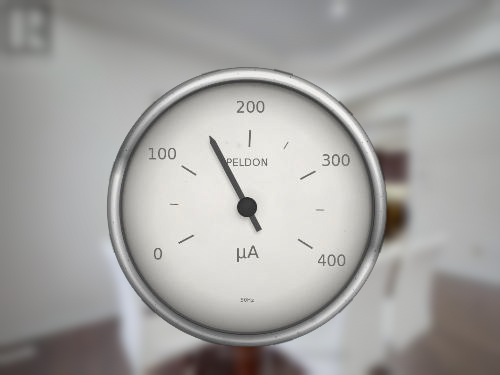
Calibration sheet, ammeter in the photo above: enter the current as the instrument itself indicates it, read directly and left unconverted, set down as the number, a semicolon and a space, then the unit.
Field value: 150; µA
